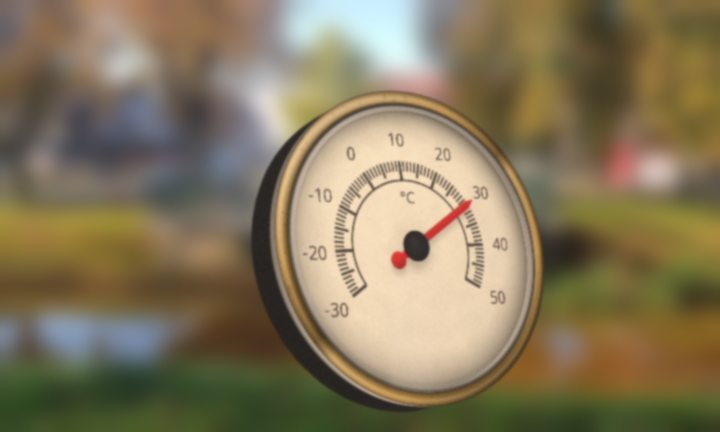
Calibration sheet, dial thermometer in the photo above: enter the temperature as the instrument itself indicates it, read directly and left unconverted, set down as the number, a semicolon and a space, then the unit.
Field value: 30; °C
